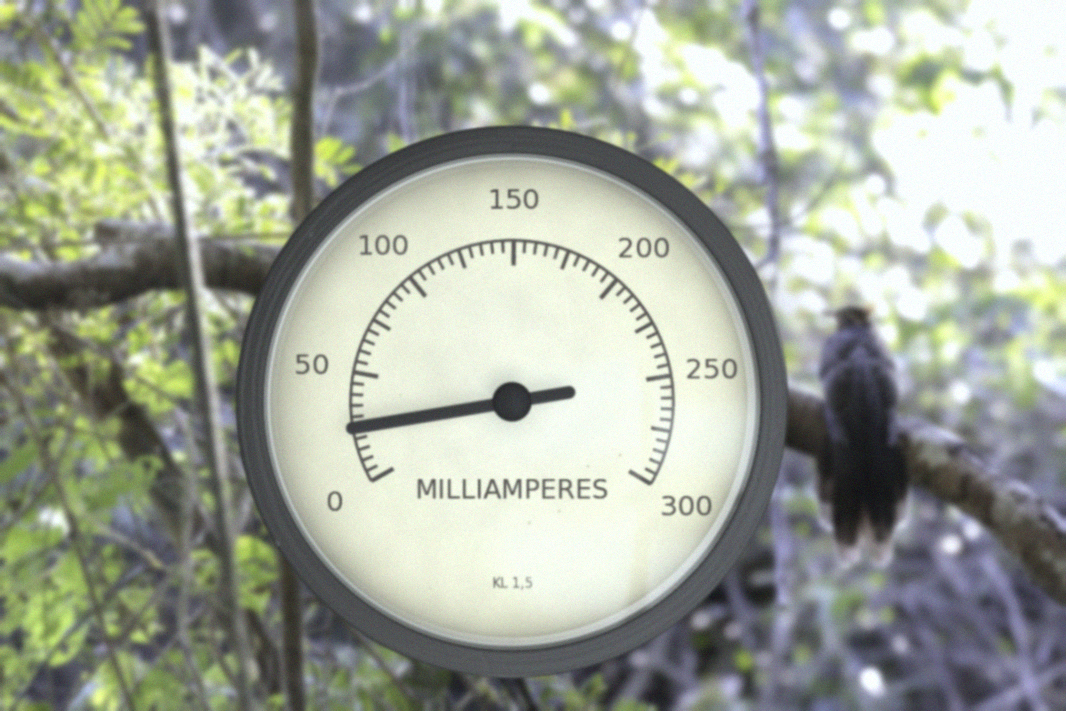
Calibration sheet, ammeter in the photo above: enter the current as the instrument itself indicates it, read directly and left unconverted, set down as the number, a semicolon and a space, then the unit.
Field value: 25; mA
